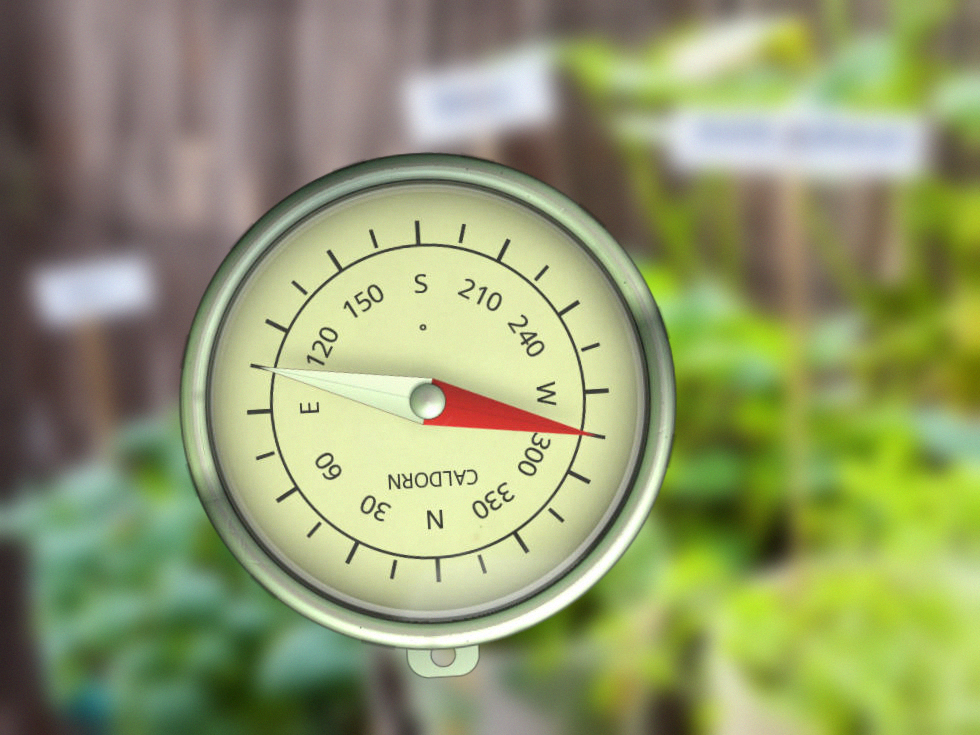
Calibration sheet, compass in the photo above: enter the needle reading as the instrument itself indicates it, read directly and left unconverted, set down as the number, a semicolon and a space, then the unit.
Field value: 285; °
